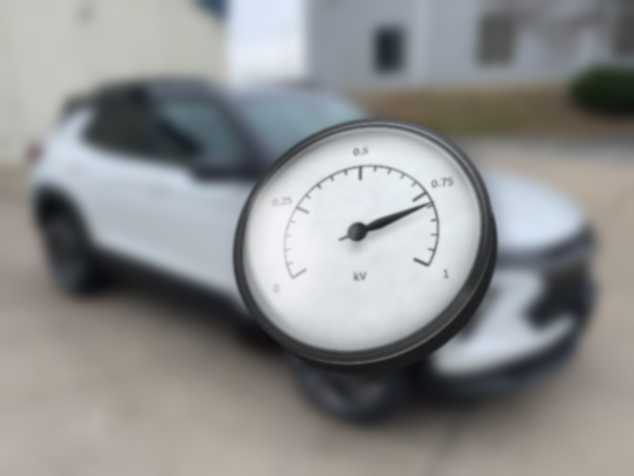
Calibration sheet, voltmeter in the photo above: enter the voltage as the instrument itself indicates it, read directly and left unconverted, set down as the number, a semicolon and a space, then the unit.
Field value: 0.8; kV
